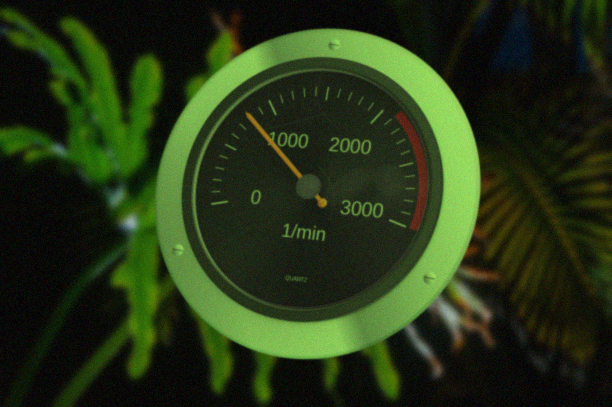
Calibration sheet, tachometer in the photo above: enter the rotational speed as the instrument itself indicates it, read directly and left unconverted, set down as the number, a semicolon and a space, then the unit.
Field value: 800; rpm
